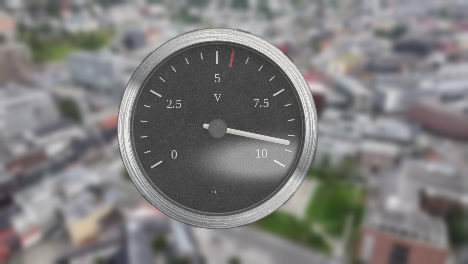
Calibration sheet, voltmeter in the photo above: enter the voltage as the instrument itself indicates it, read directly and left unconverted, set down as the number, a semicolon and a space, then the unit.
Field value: 9.25; V
